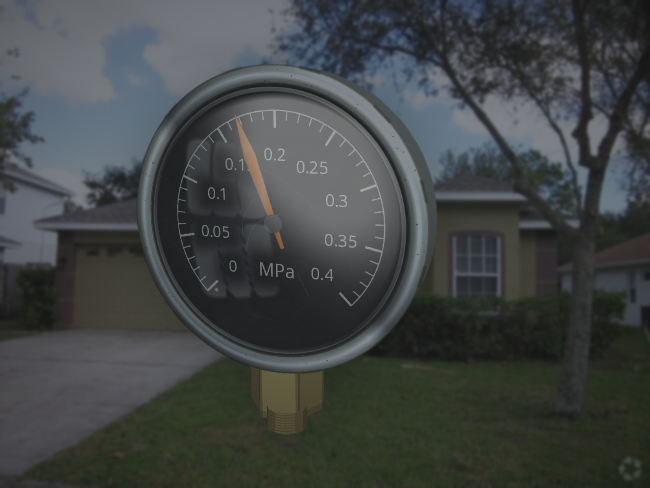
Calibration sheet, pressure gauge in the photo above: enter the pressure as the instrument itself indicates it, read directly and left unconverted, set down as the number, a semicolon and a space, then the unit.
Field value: 0.17; MPa
